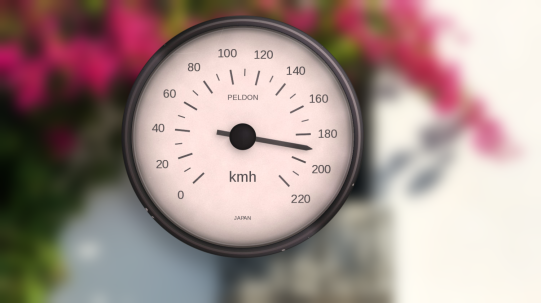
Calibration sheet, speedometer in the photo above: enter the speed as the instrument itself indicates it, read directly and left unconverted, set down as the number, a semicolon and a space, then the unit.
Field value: 190; km/h
